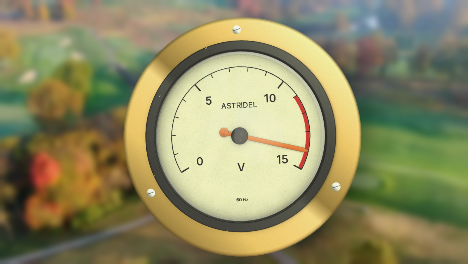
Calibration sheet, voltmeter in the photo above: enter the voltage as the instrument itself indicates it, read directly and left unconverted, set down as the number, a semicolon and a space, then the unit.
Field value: 14; V
